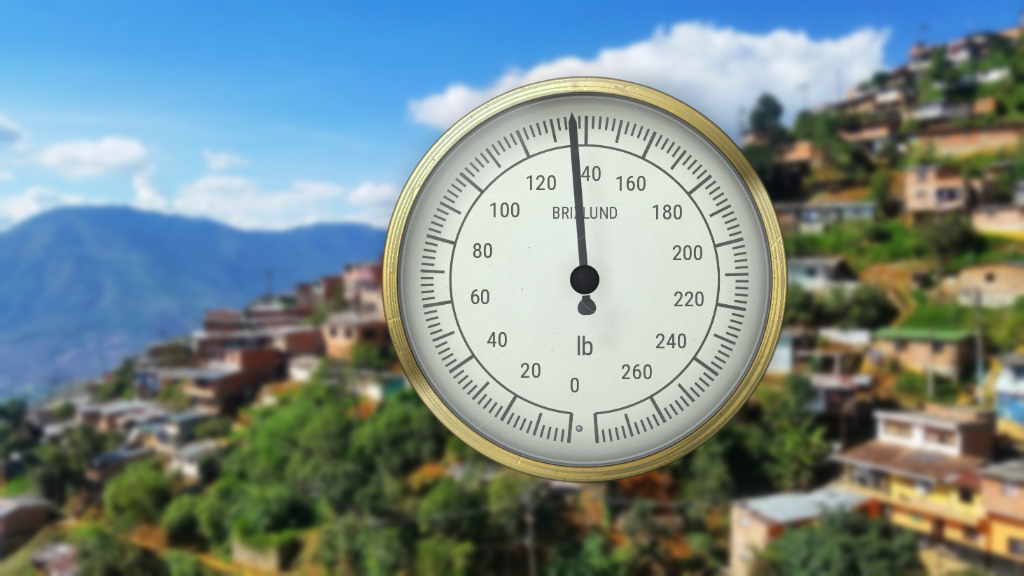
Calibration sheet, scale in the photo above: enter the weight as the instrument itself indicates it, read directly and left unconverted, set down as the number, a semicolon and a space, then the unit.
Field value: 136; lb
